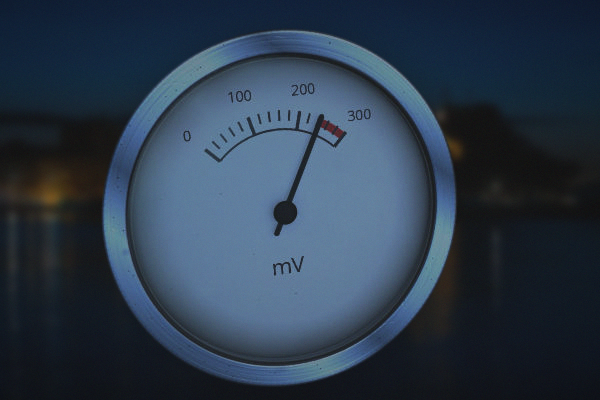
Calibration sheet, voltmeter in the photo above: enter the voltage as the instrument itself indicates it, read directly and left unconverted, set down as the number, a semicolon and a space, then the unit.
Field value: 240; mV
